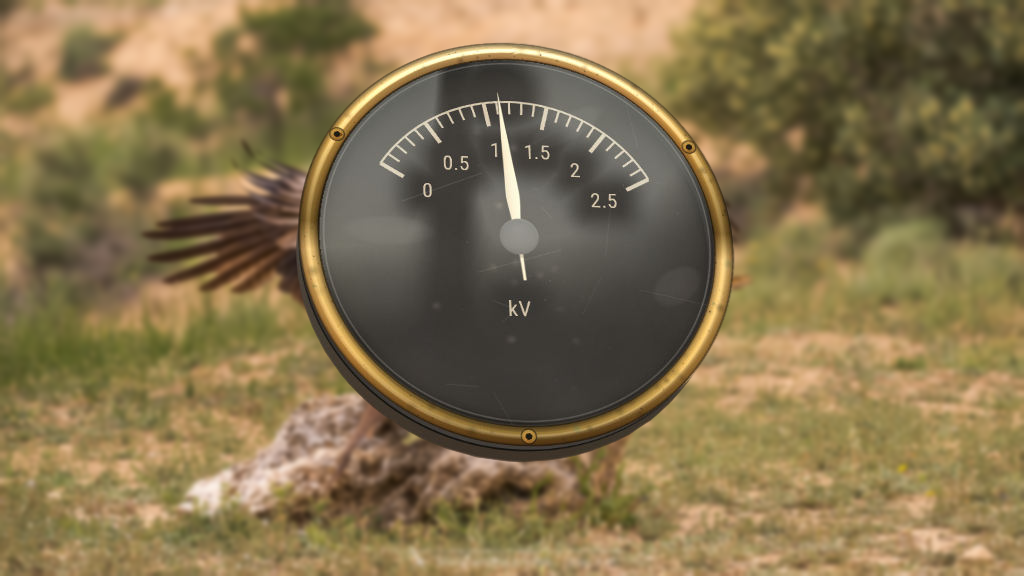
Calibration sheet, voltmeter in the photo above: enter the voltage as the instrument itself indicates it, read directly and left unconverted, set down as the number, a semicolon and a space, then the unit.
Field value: 1.1; kV
